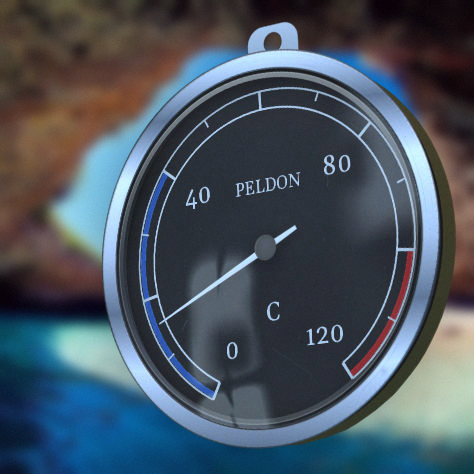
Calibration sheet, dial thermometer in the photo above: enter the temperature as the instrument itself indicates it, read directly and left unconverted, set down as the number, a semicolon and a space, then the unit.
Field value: 15; °C
